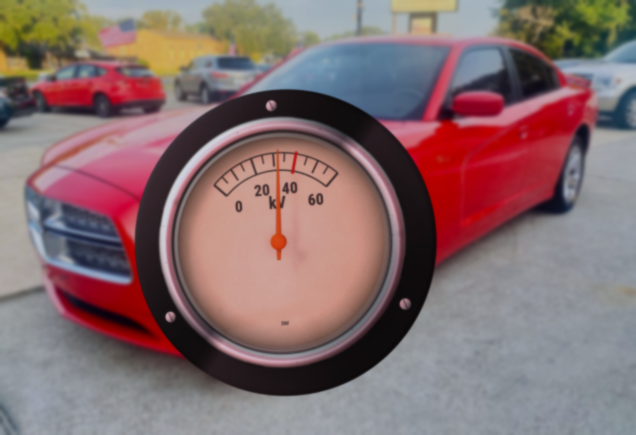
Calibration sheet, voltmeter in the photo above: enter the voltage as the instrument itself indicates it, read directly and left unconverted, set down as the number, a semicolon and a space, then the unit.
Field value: 32.5; kV
